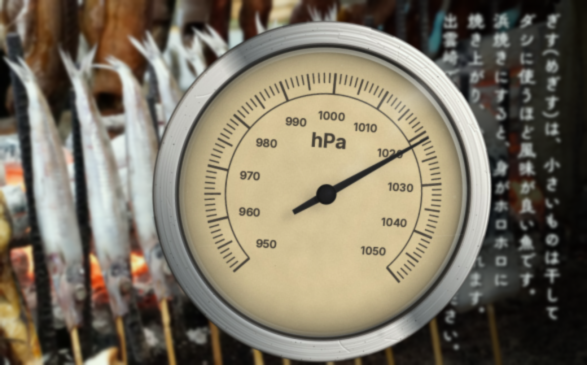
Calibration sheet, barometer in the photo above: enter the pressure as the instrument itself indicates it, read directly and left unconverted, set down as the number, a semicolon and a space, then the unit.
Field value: 1021; hPa
